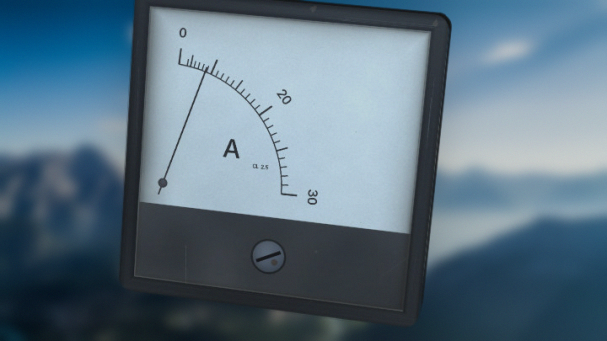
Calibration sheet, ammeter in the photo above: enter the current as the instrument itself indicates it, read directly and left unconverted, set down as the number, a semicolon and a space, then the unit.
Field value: 9; A
